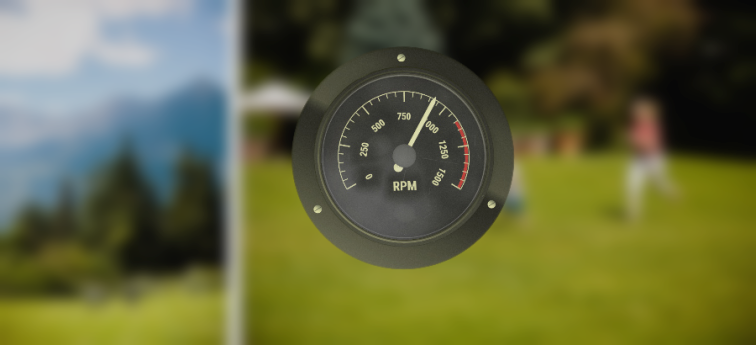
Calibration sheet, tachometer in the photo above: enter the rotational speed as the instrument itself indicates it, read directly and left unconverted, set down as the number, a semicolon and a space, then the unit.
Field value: 925; rpm
